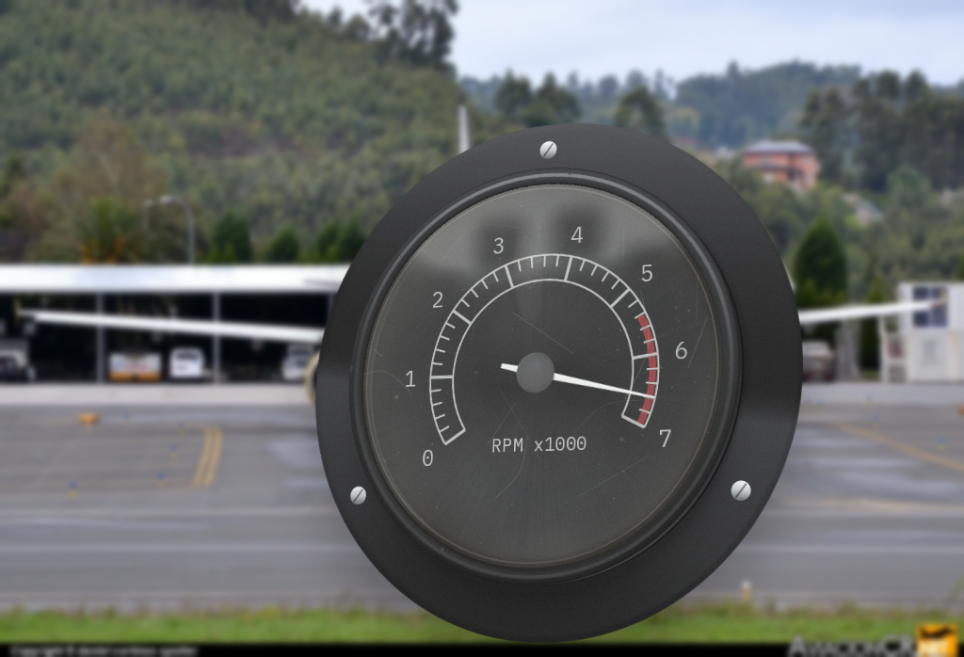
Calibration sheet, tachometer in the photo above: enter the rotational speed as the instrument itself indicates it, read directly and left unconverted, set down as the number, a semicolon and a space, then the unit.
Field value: 6600; rpm
